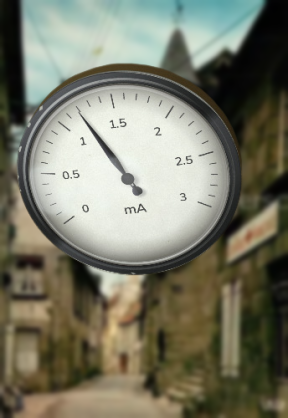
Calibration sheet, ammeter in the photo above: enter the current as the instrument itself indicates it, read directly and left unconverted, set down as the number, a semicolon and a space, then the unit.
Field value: 1.2; mA
